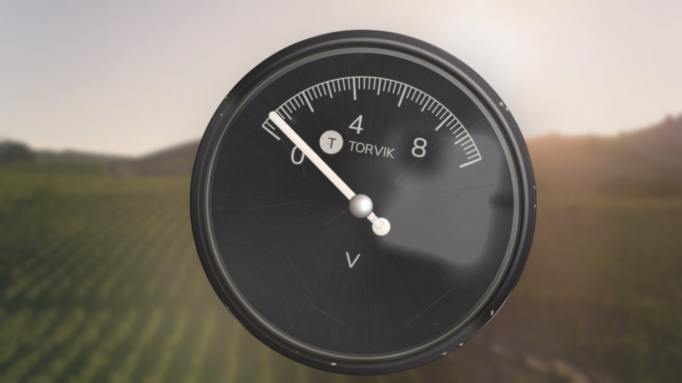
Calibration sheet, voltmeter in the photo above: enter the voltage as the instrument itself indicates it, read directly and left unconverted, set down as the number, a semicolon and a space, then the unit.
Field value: 0.6; V
